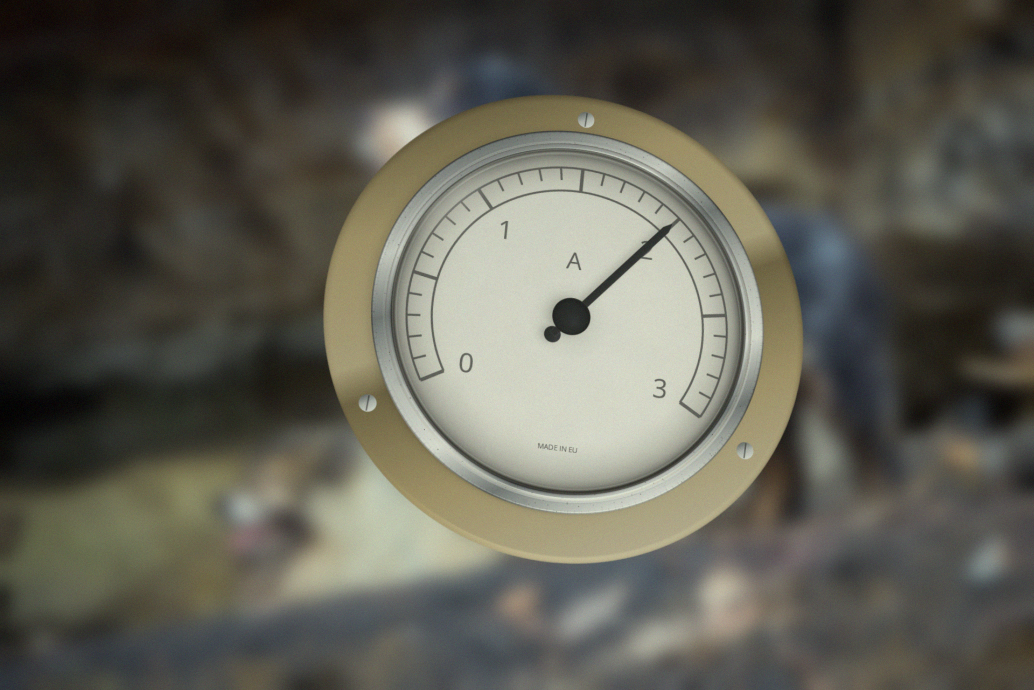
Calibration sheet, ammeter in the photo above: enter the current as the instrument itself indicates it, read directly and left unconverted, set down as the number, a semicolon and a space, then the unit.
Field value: 2; A
